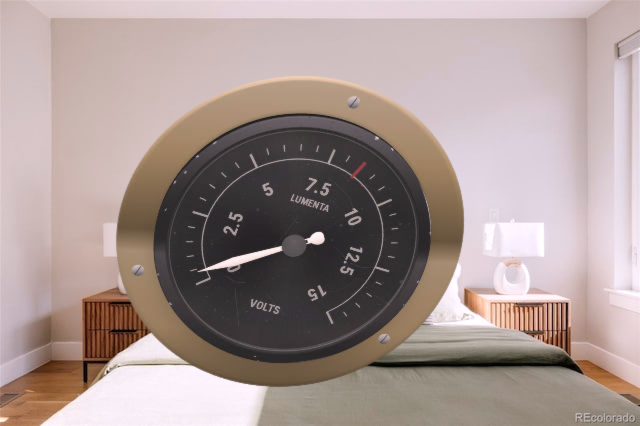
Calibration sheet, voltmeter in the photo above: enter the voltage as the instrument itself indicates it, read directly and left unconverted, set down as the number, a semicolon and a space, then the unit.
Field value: 0.5; V
